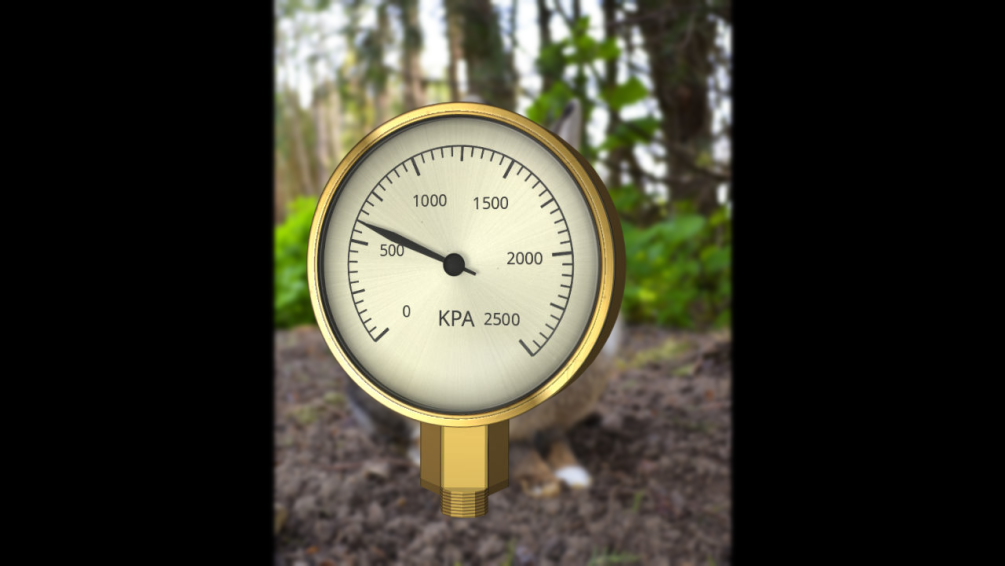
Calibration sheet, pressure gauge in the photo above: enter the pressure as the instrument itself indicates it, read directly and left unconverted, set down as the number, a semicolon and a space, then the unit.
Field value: 600; kPa
